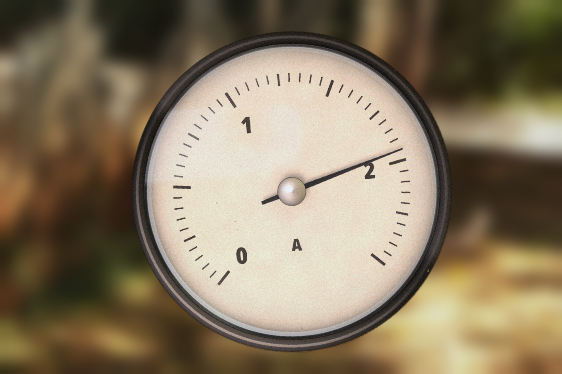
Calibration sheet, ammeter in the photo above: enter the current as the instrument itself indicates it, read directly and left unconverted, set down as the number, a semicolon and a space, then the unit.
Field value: 1.95; A
